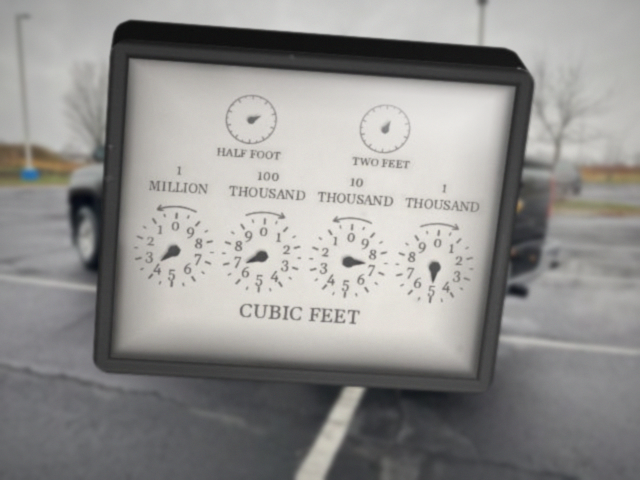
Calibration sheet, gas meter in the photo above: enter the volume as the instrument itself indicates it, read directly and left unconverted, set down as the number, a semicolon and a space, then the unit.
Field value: 367500; ft³
